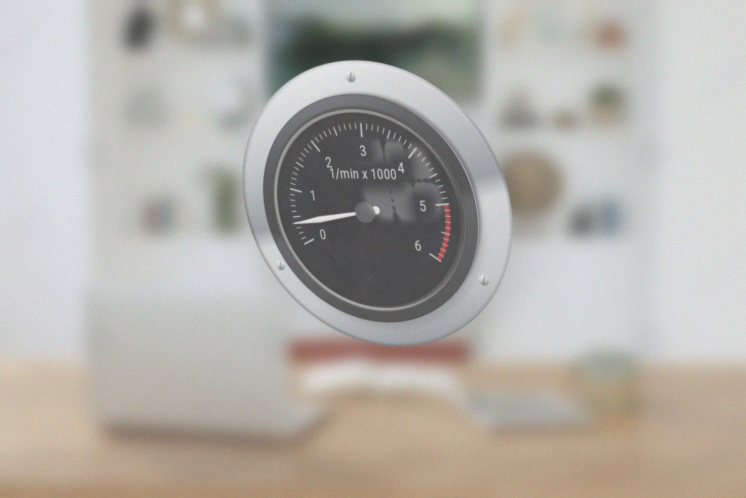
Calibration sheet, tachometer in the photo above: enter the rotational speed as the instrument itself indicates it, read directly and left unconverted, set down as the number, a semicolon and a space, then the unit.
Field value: 400; rpm
